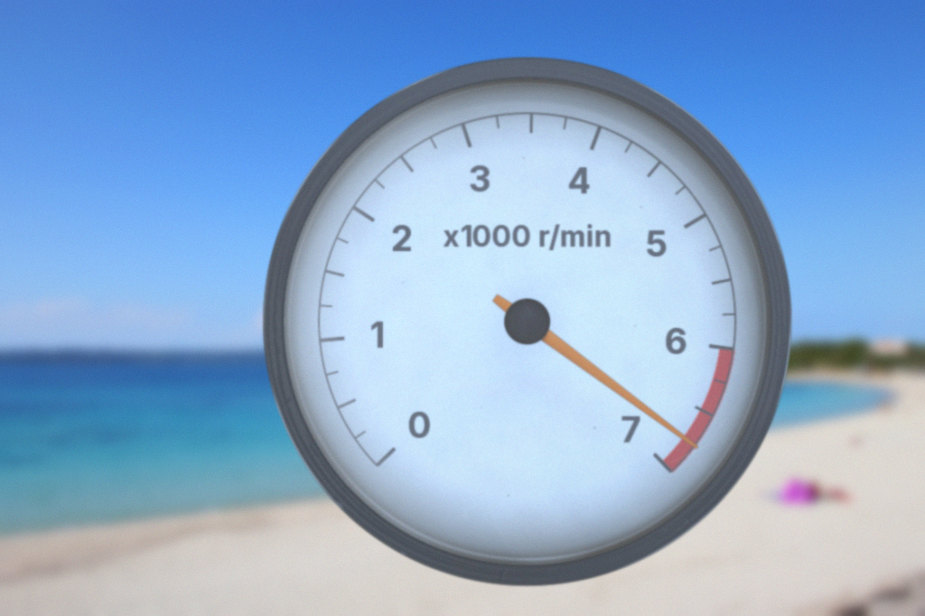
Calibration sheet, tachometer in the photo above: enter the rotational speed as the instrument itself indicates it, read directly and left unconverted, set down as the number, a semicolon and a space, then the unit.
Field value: 6750; rpm
